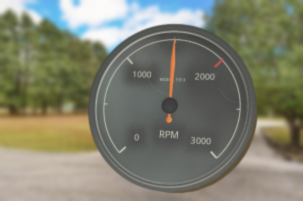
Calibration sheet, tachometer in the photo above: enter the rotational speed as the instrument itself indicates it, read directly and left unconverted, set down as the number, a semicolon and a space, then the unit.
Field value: 1500; rpm
